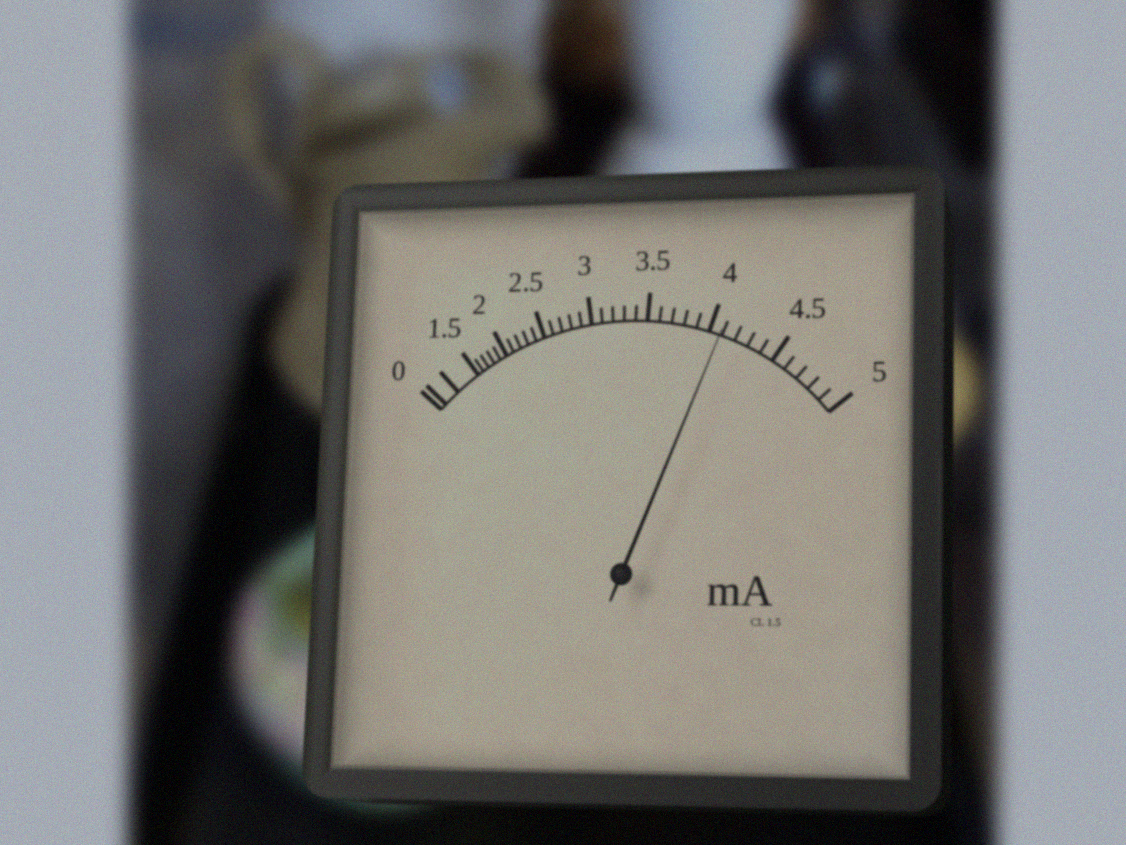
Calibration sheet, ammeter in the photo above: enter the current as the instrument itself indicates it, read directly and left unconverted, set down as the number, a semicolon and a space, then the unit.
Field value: 4.1; mA
